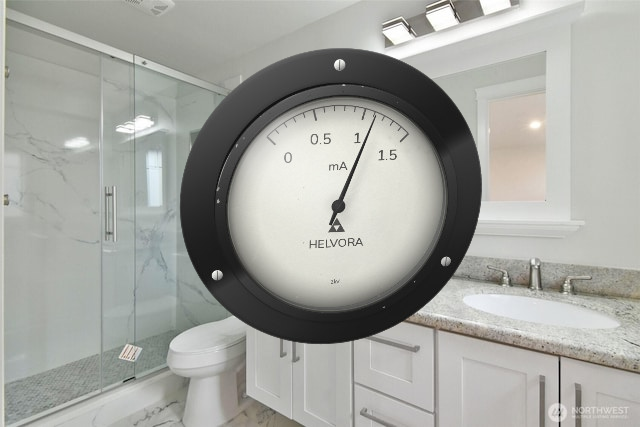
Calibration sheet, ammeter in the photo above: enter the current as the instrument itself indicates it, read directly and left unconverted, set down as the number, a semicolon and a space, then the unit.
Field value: 1.1; mA
